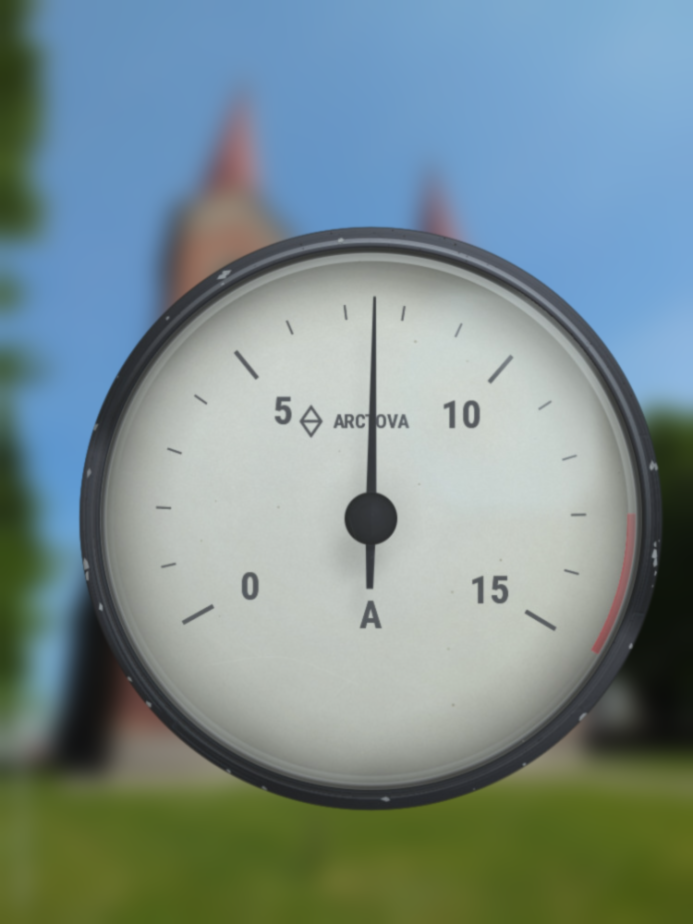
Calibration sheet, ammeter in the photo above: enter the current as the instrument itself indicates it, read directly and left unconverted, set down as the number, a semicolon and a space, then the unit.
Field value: 7.5; A
